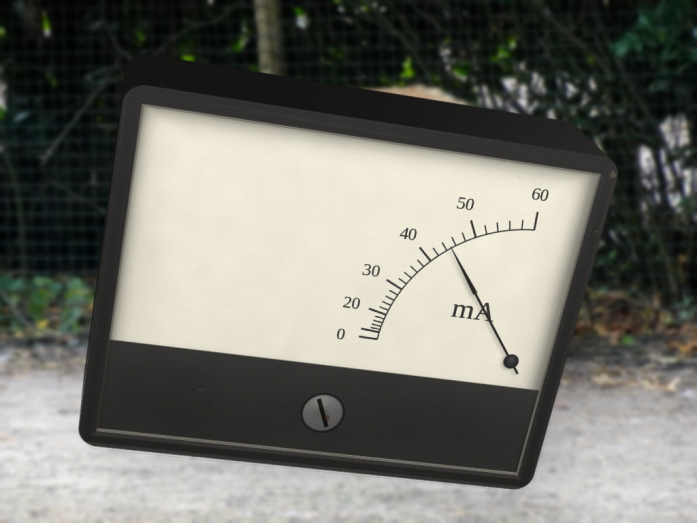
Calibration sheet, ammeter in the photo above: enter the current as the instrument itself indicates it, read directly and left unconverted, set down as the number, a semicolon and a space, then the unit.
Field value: 45; mA
